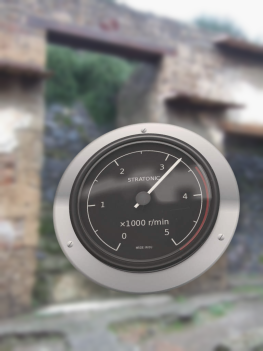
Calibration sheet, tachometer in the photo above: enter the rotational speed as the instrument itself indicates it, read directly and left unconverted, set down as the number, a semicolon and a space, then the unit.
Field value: 3250; rpm
